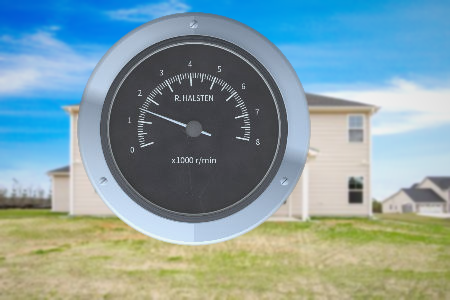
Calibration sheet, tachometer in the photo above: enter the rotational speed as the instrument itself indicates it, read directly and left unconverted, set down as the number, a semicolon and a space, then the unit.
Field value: 1500; rpm
